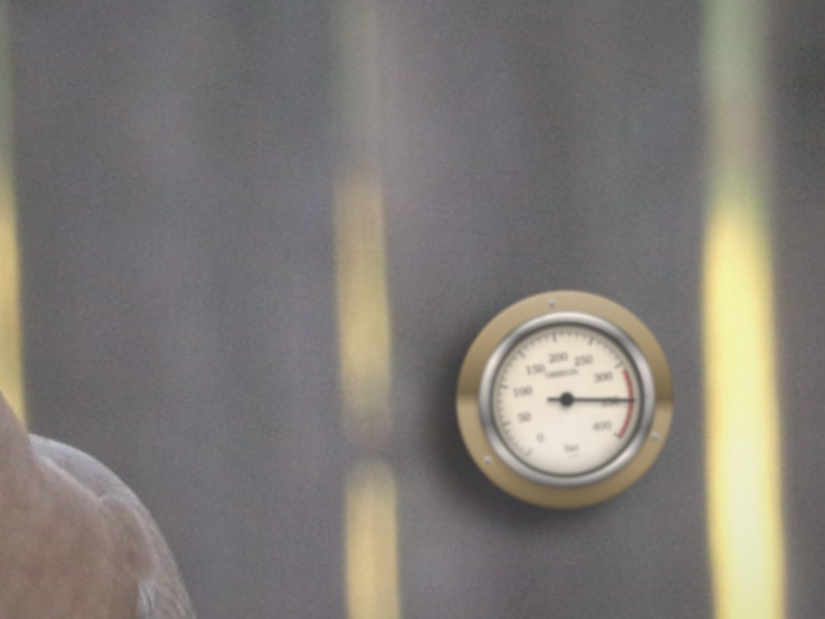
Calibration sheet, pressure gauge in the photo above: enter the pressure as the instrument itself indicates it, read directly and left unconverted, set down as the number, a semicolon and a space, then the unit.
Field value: 350; bar
